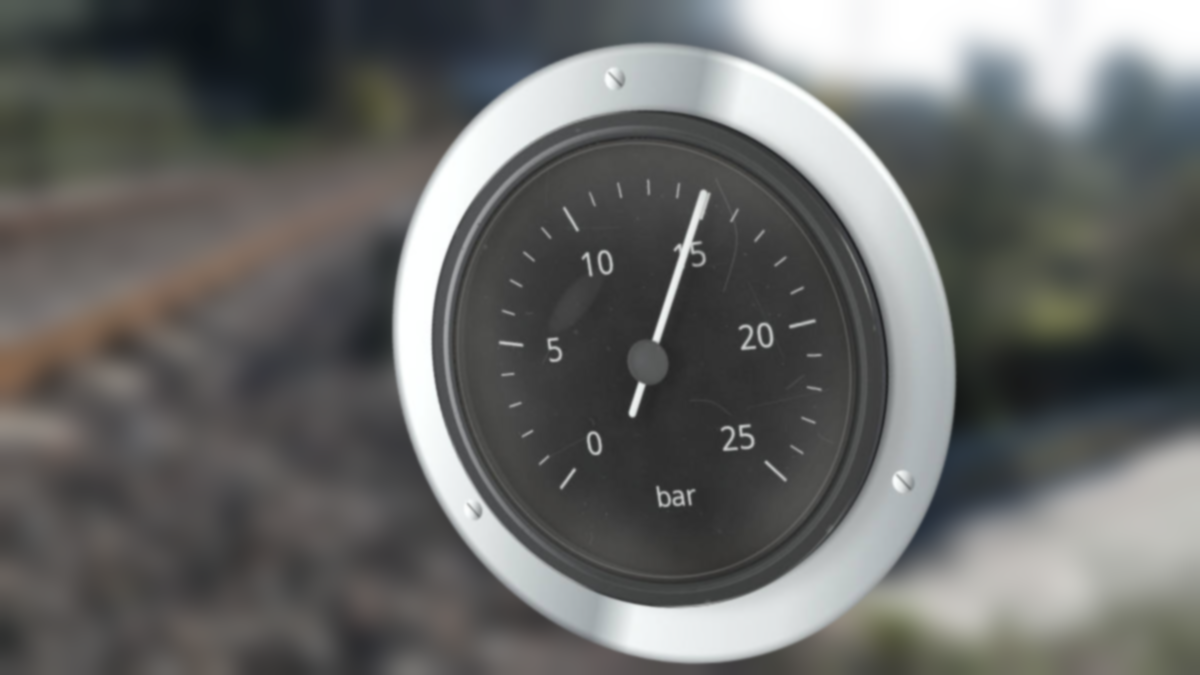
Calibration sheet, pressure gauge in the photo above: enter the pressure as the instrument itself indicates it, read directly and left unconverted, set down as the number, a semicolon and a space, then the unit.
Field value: 15; bar
